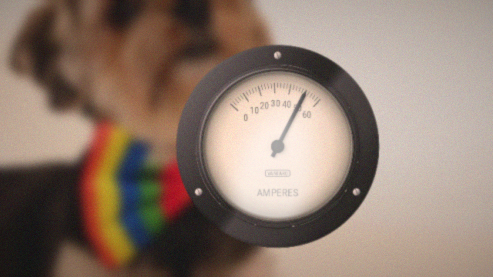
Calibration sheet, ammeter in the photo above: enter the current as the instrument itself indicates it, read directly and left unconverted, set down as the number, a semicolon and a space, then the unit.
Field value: 50; A
